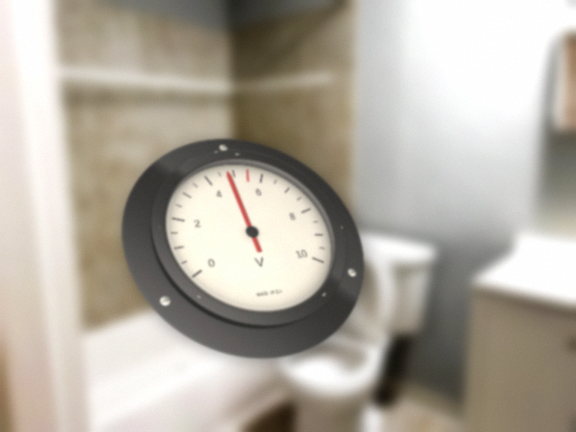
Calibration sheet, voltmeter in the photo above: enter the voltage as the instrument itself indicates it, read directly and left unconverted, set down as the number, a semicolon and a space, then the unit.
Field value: 4.75; V
